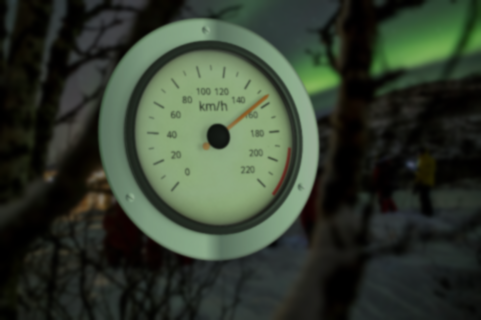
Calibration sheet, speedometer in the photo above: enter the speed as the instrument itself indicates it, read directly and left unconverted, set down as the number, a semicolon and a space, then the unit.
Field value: 155; km/h
